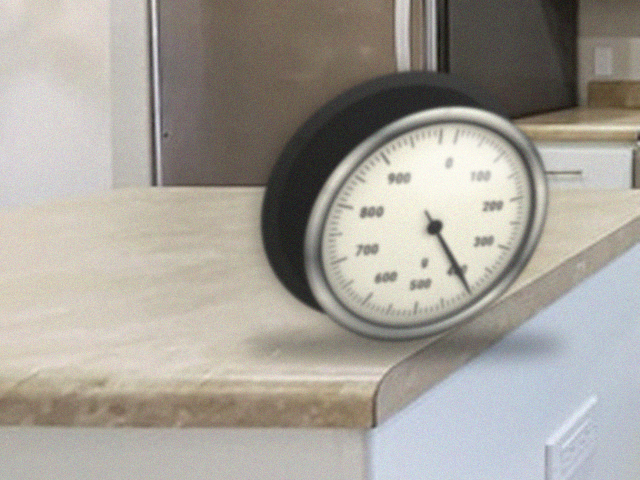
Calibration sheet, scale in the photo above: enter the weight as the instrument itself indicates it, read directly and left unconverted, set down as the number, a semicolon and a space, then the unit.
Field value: 400; g
